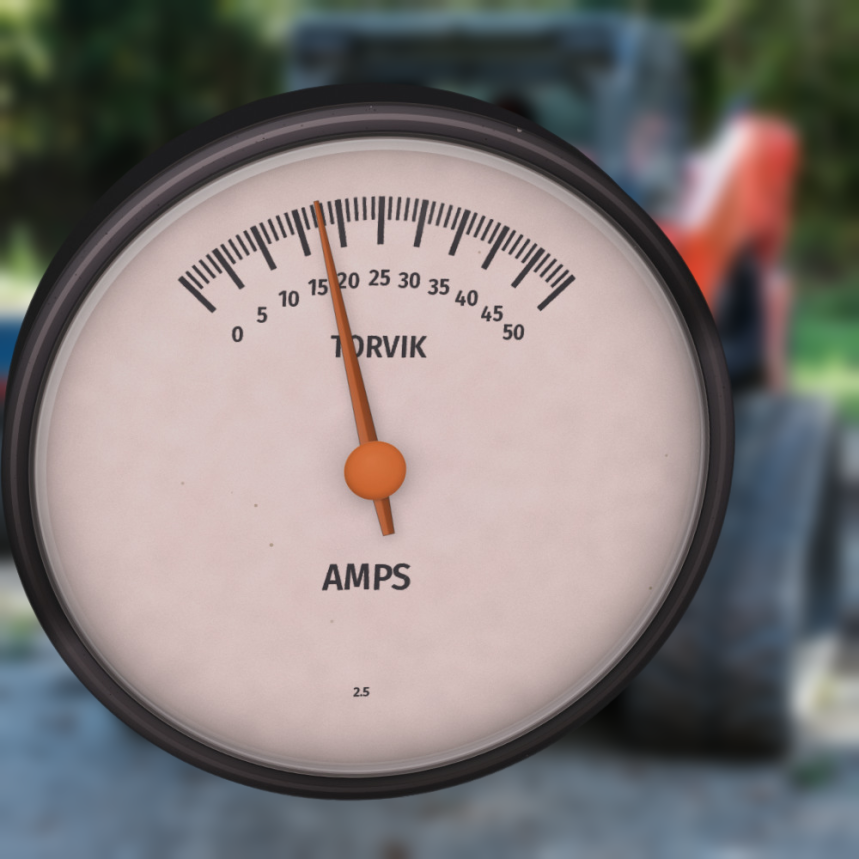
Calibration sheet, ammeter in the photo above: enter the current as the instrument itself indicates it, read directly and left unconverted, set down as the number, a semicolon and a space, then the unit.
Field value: 17.5; A
